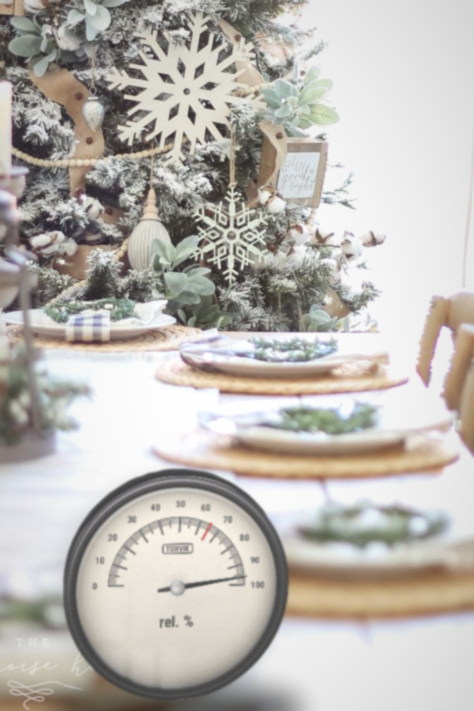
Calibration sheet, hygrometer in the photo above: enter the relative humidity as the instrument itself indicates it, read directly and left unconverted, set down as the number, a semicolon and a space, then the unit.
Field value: 95; %
